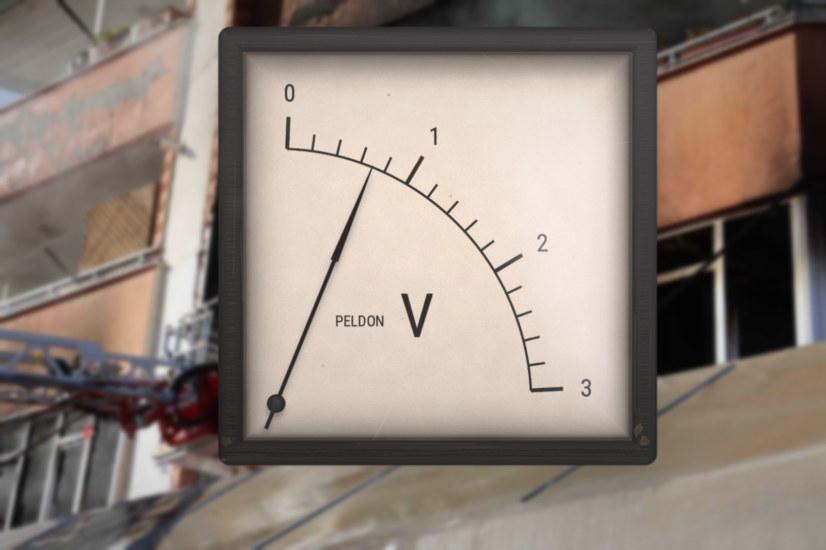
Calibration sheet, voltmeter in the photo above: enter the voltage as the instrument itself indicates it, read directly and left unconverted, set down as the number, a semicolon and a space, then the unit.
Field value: 0.7; V
